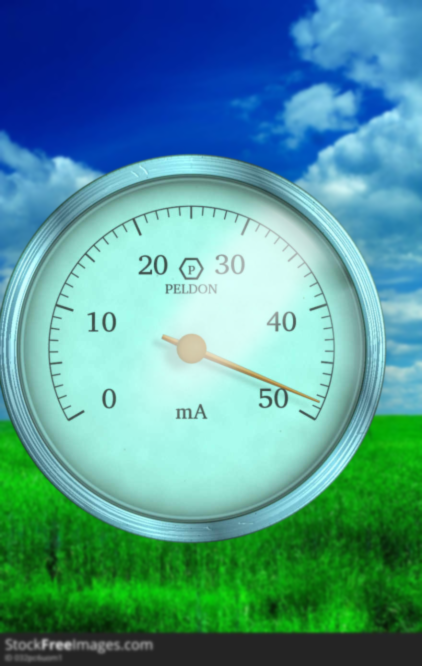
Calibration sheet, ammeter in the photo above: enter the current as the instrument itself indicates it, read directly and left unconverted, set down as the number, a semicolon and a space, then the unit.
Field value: 48.5; mA
